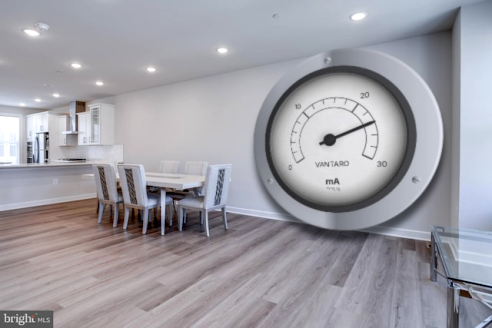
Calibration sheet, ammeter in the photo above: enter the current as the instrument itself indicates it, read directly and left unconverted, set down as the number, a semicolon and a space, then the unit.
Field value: 24; mA
